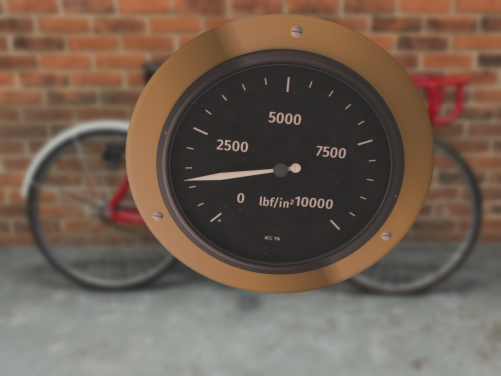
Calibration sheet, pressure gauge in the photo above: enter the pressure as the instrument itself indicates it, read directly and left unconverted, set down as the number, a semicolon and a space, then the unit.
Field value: 1250; psi
